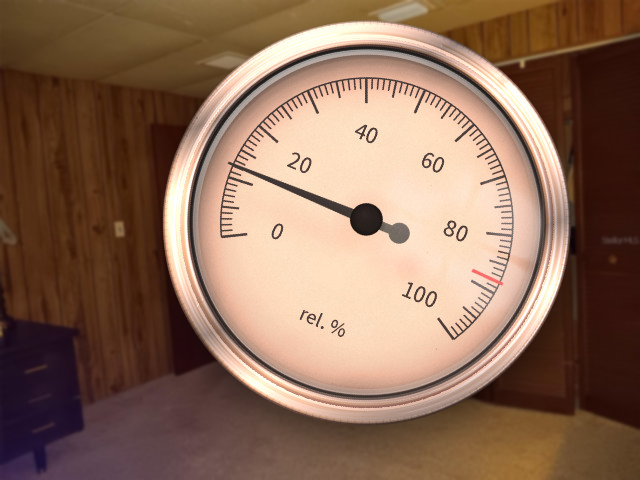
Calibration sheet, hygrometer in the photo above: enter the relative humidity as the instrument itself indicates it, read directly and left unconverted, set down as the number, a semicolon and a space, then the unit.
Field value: 12; %
